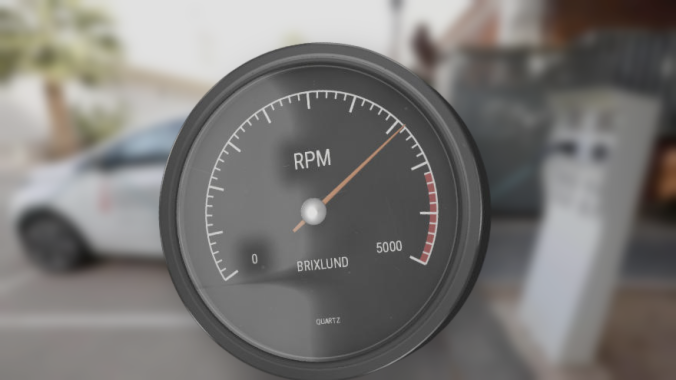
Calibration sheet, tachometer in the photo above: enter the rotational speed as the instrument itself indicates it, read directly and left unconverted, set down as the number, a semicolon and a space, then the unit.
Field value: 3600; rpm
